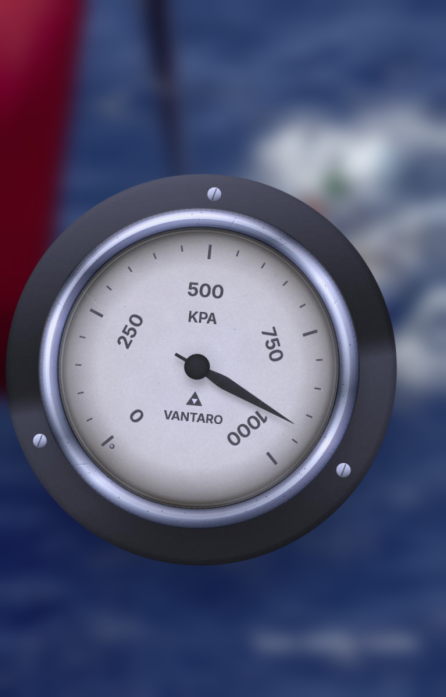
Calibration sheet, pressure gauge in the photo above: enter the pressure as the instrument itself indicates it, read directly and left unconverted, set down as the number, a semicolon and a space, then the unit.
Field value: 925; kPa
